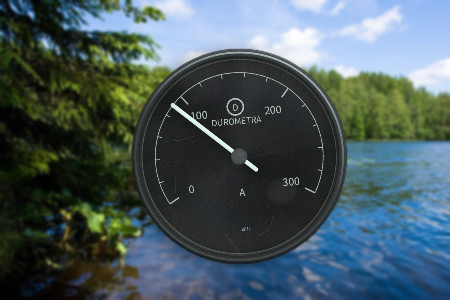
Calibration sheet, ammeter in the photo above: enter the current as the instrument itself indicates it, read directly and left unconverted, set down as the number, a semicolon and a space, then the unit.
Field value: 90; A
